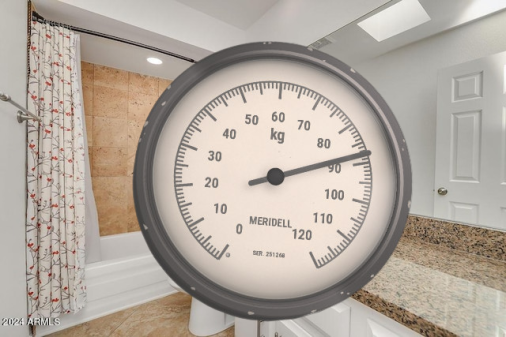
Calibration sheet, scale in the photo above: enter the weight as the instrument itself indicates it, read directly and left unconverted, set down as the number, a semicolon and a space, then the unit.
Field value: 88; kg
